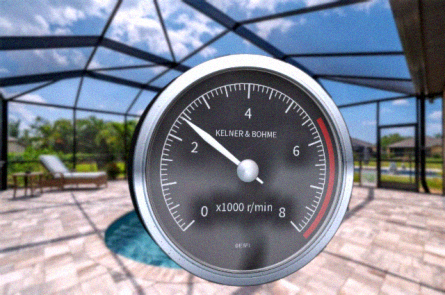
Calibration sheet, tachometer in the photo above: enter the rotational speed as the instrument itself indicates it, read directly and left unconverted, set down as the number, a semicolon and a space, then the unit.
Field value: 2400; rpm
